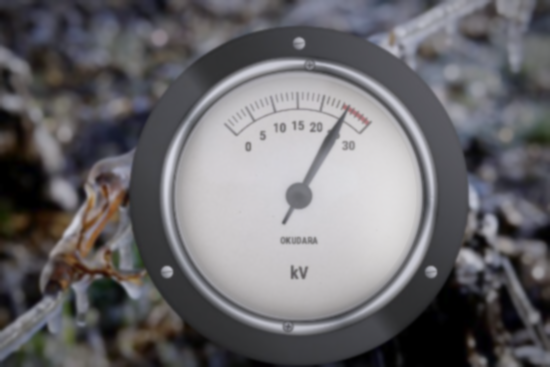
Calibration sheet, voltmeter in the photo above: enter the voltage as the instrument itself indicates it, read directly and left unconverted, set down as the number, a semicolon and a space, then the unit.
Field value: 25; kV
